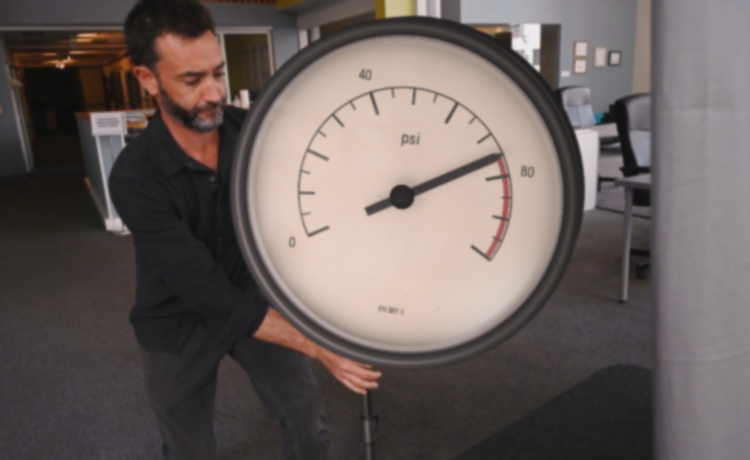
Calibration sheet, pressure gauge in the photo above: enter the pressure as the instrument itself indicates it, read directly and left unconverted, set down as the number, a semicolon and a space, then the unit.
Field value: 75; psi
